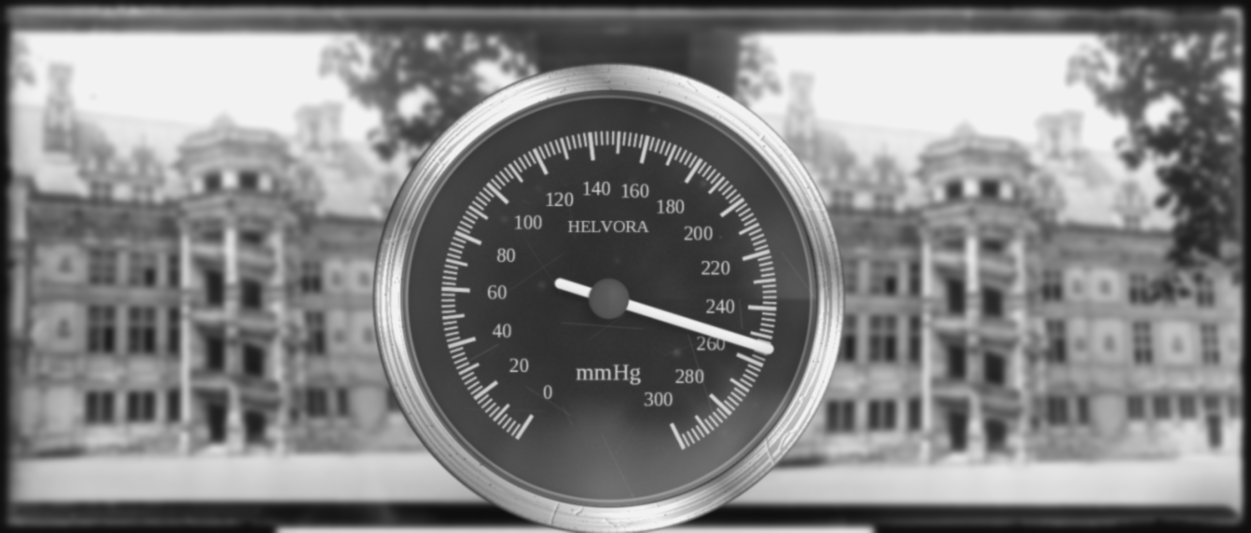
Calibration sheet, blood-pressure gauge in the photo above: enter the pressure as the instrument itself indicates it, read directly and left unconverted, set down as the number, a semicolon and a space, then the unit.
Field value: 254; mmHg
